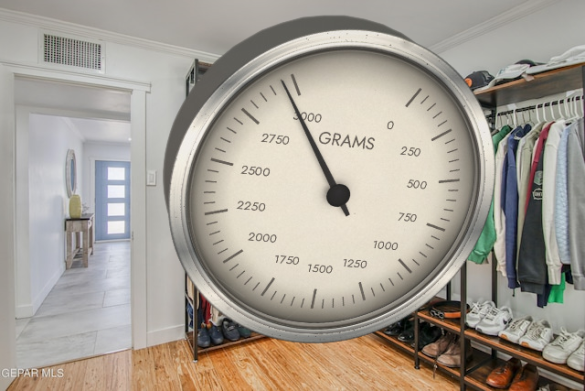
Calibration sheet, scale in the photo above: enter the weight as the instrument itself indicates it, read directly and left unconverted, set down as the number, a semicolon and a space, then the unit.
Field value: 2950; g
